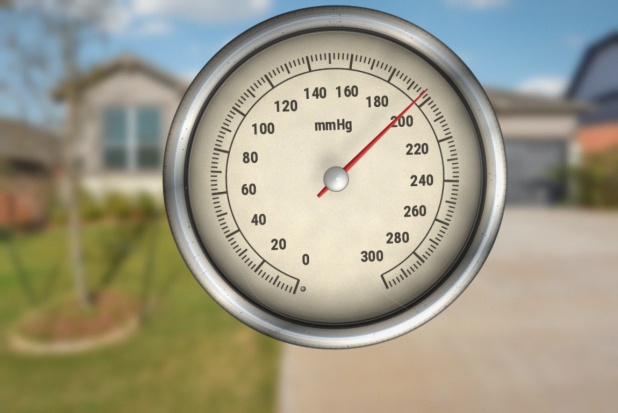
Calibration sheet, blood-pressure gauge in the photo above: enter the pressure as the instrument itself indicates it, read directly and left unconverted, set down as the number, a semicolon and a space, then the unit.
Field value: 196; mmHg
